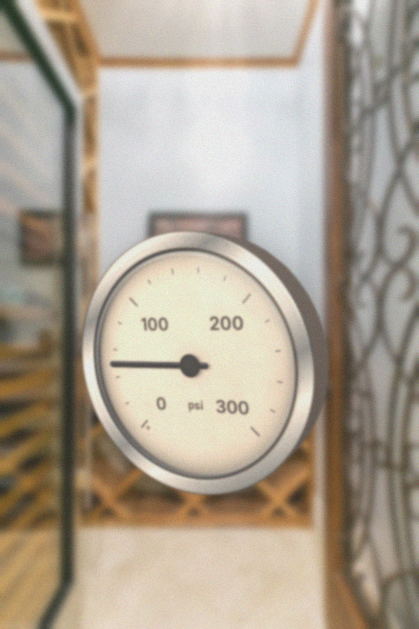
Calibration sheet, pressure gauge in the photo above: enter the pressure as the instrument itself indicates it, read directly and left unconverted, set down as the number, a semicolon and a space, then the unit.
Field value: 50; psi
